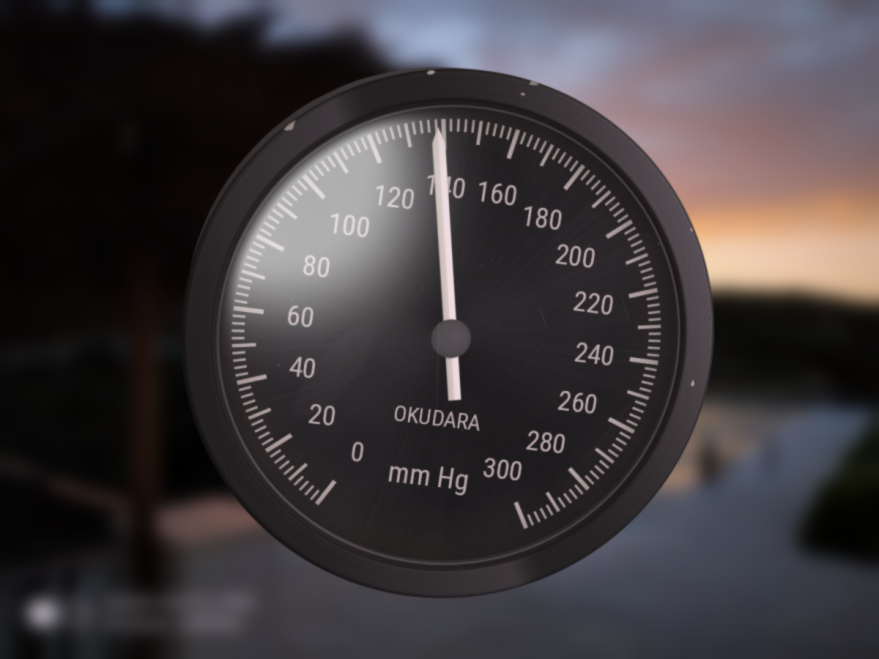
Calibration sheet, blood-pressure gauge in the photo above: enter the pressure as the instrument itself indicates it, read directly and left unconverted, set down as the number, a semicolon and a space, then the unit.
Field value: 138; mmHg
